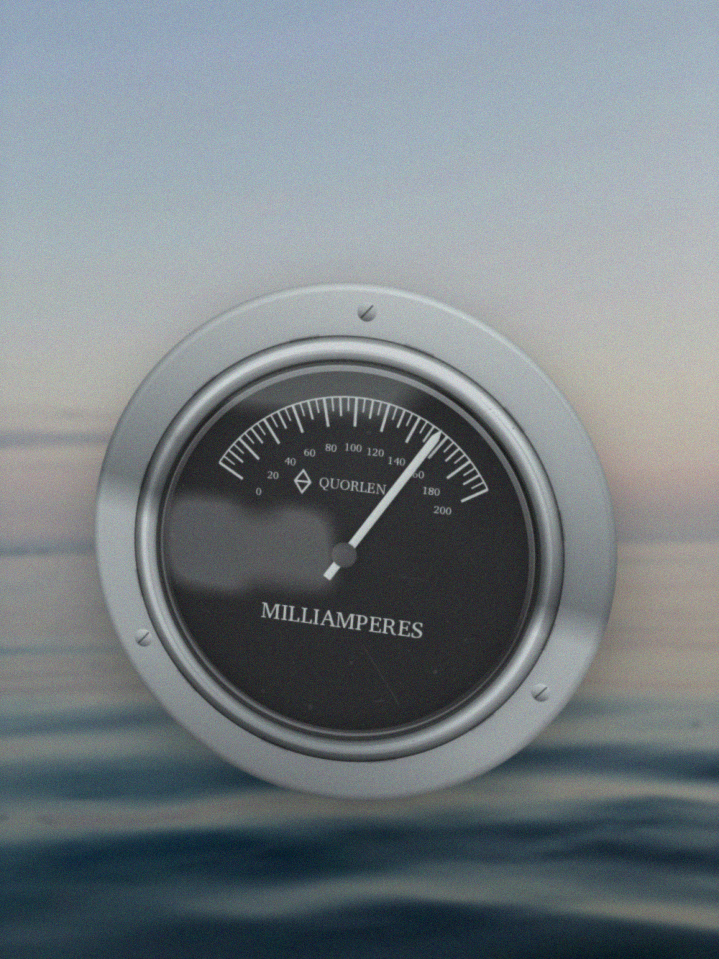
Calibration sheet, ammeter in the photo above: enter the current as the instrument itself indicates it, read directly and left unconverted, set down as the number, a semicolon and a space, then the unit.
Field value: 155; mA
